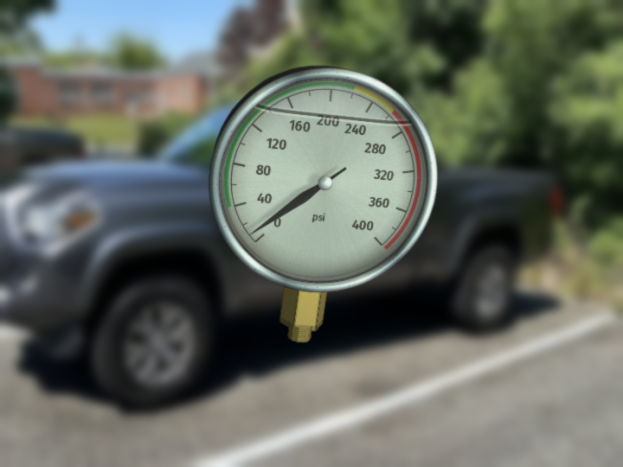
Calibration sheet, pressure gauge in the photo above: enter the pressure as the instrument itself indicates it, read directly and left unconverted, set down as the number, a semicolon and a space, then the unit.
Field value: 10; psi
